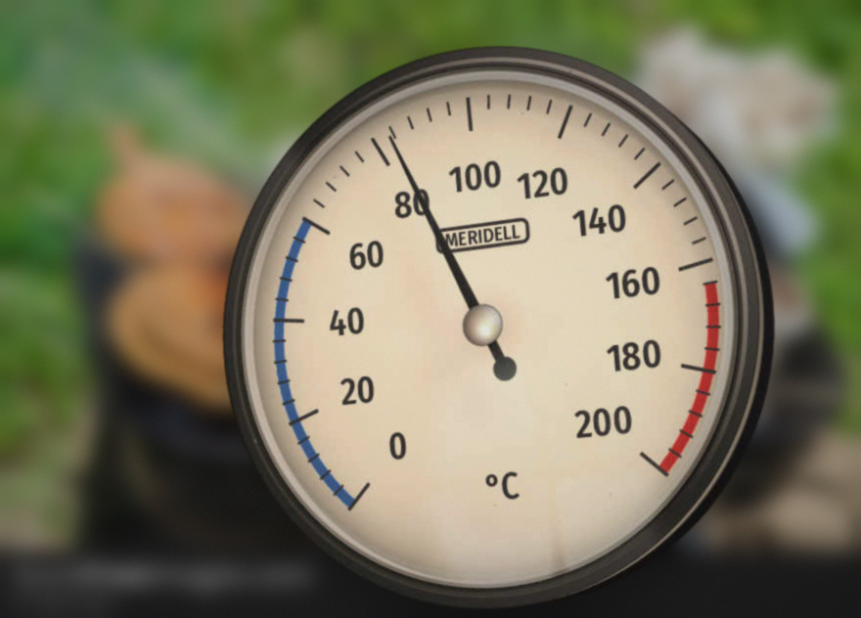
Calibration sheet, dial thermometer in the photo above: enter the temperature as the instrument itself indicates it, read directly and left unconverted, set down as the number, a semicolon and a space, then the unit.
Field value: 84; °C
